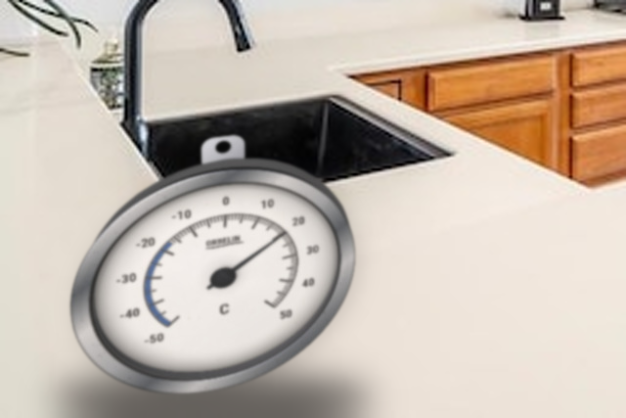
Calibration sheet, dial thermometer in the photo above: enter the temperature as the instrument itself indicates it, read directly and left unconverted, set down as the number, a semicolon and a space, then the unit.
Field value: 20; °C
